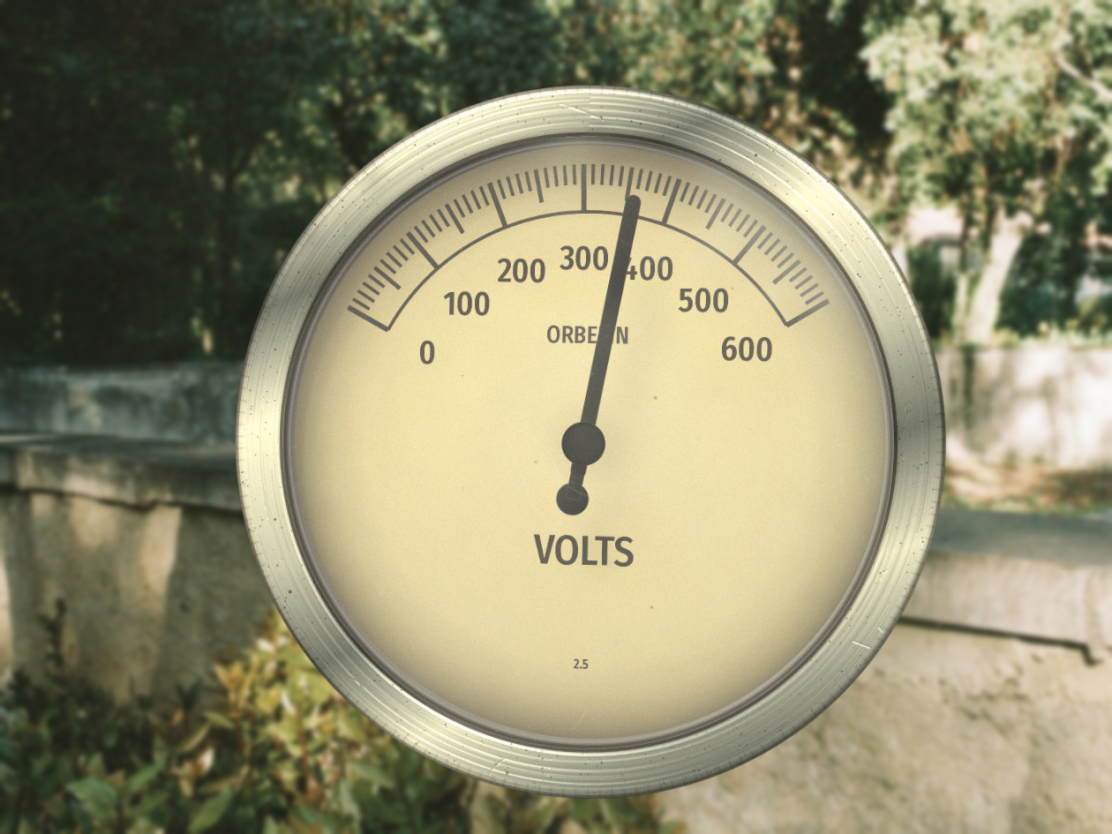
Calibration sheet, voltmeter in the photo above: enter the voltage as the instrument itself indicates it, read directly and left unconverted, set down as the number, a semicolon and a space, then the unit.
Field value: 360; V
